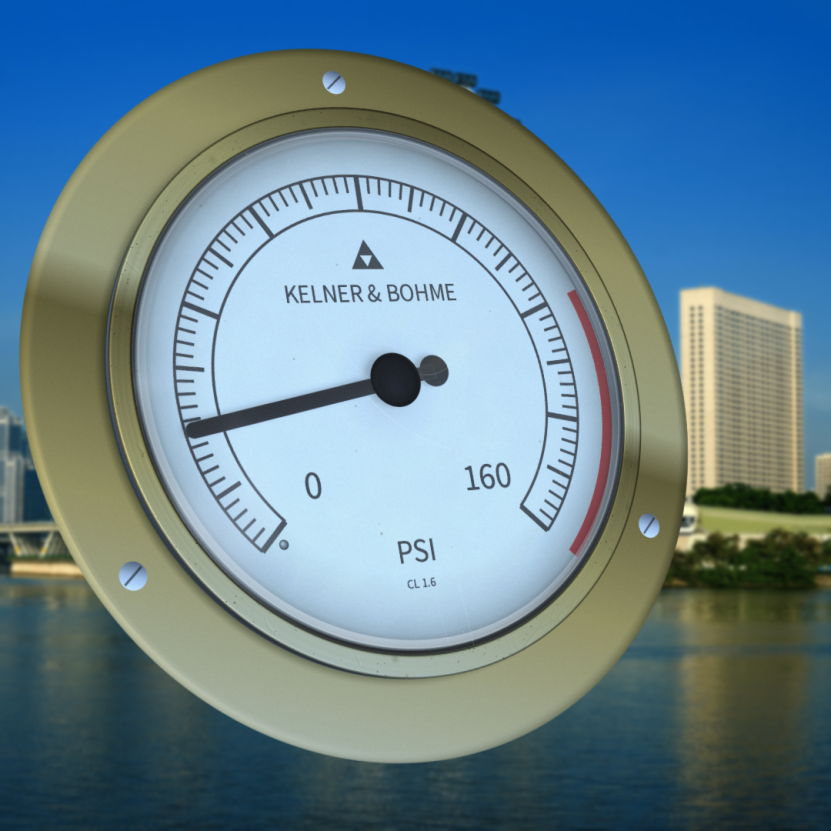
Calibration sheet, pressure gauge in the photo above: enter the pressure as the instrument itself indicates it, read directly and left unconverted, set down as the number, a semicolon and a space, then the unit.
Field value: 20; psi
